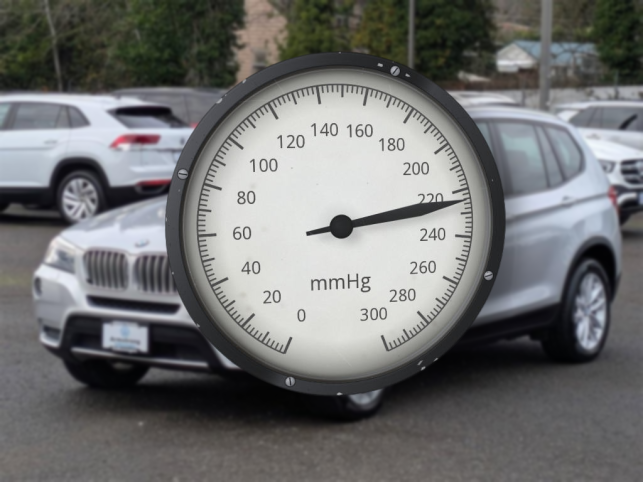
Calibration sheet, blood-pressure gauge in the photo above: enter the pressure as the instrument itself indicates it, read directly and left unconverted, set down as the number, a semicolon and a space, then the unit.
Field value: 224; mmHg
